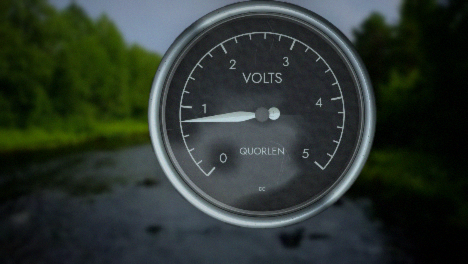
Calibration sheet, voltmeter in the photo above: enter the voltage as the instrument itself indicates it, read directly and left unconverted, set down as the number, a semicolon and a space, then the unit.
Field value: 0.8; V
